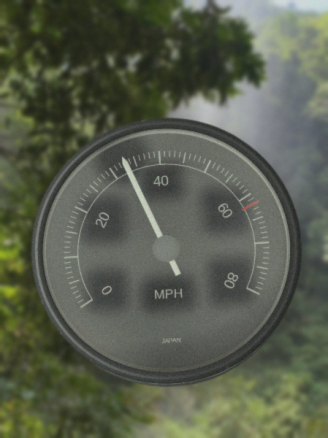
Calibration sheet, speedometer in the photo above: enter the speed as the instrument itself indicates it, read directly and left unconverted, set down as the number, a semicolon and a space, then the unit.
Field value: 33; mph
